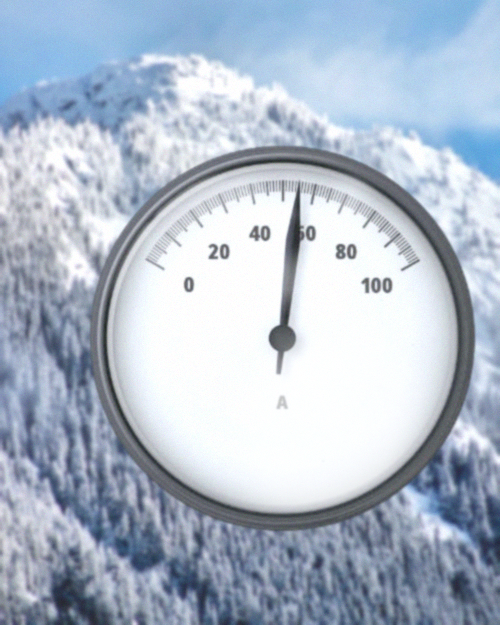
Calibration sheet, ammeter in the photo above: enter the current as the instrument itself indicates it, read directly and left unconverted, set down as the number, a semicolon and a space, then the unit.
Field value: 55; A
